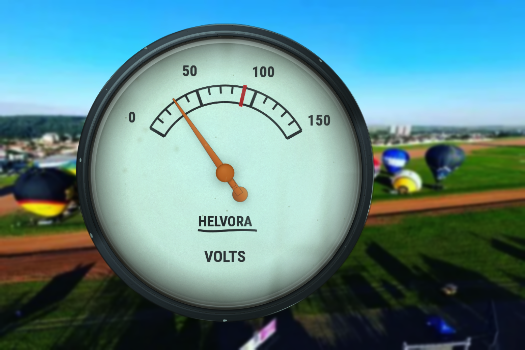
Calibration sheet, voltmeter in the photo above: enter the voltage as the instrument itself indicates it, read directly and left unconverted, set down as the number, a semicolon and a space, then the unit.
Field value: 30; V
